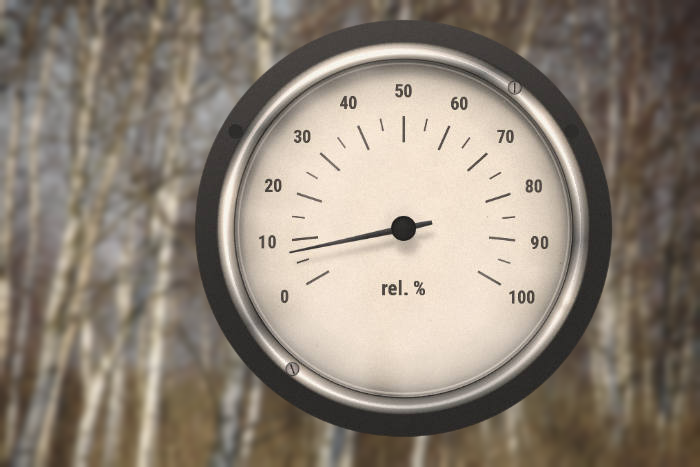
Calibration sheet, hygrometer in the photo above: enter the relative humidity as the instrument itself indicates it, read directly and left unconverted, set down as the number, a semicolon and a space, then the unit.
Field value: 7.5; %
